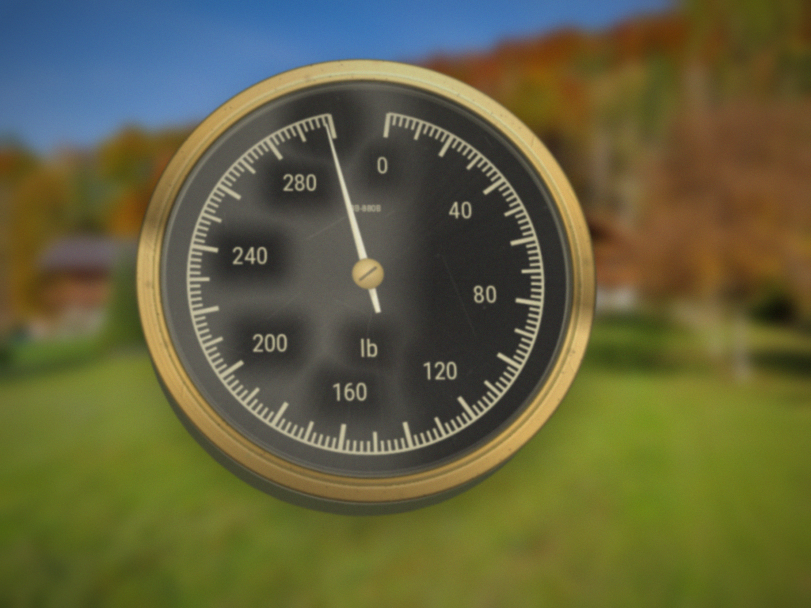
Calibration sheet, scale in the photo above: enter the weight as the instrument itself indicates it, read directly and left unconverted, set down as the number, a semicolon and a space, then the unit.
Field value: 298; lb
